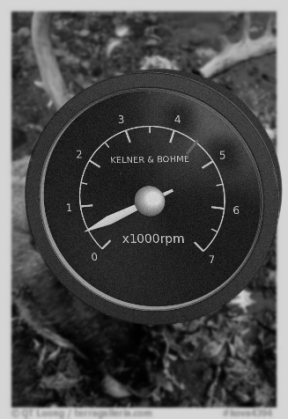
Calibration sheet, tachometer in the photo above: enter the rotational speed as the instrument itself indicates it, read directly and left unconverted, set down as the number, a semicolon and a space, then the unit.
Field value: 500; rpm
